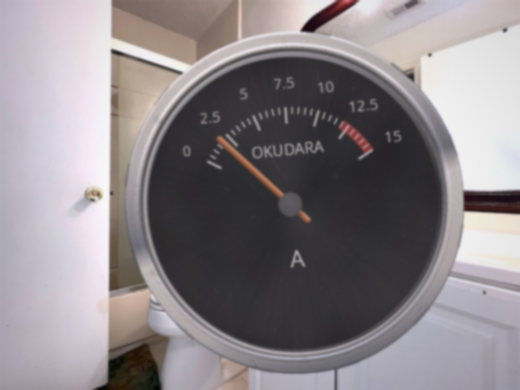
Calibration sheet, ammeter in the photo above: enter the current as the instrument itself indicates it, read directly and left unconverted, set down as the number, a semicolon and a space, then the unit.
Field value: 2; A
